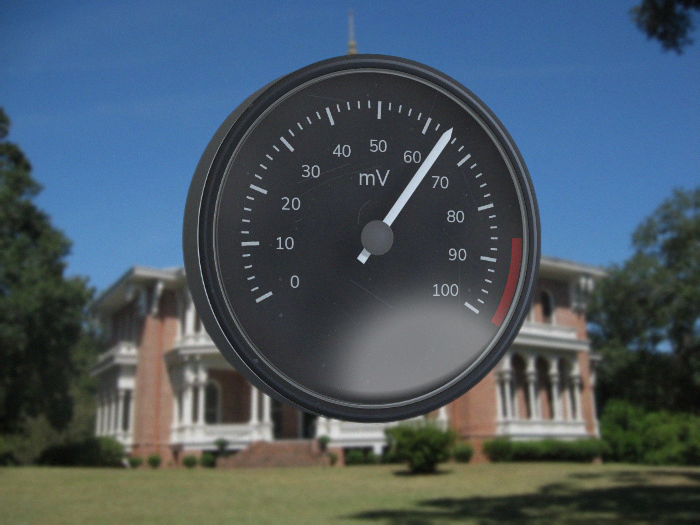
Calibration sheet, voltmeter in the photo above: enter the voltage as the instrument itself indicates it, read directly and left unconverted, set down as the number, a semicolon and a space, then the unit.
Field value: 64; mV
